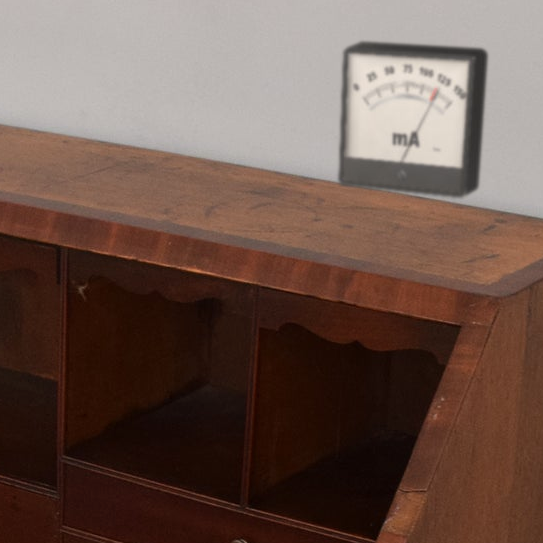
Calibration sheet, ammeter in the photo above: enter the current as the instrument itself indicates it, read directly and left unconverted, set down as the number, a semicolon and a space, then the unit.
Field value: 125; mA
